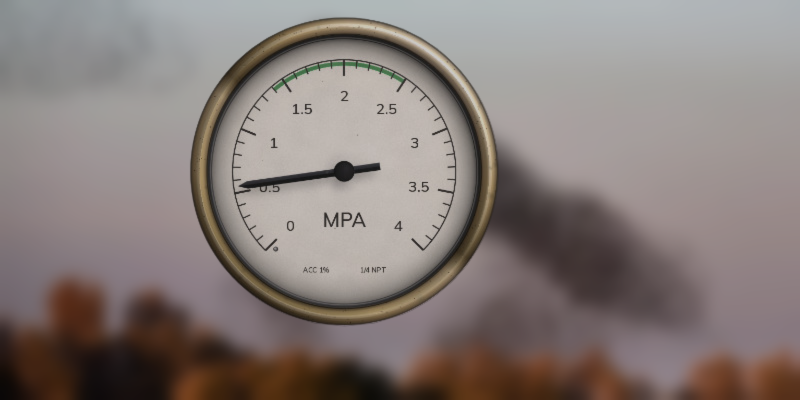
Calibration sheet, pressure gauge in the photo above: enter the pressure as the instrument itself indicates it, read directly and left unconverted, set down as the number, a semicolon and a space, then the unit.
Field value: 0.55; MPa
